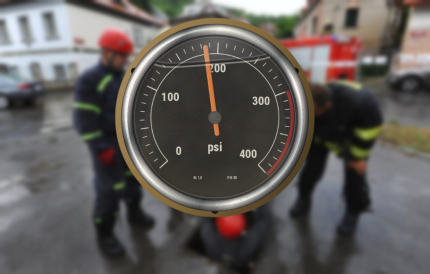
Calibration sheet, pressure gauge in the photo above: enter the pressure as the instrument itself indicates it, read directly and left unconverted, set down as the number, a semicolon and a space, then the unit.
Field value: 185; psi
